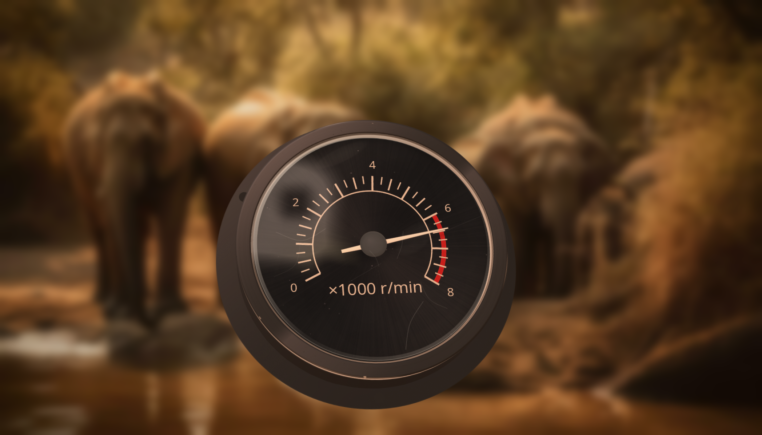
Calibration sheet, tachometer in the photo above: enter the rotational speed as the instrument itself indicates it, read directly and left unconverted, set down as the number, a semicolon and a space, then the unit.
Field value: 6500; rpm
